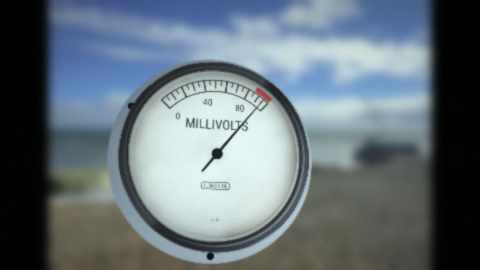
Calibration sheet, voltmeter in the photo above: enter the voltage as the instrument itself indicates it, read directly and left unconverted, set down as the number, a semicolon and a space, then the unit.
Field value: 95; mV
